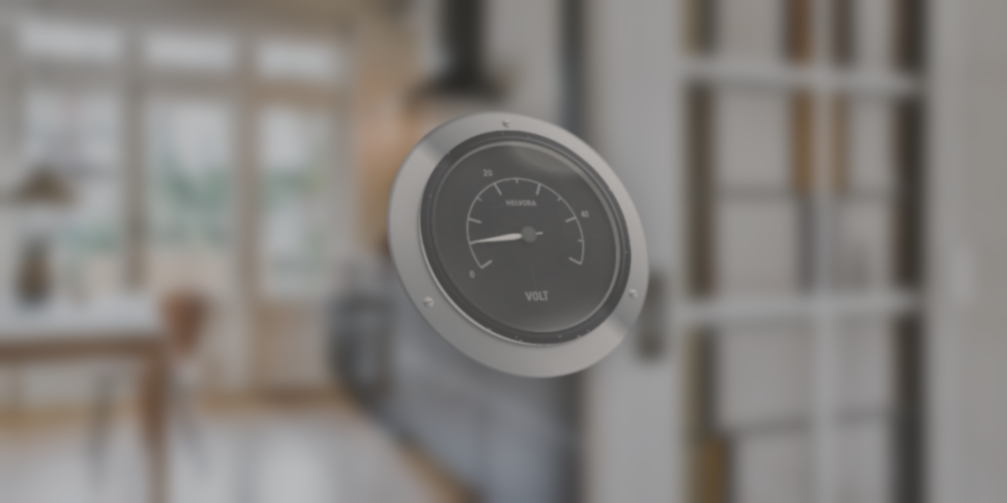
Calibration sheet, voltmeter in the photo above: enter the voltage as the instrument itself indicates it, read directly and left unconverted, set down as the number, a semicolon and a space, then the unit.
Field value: 5; V
